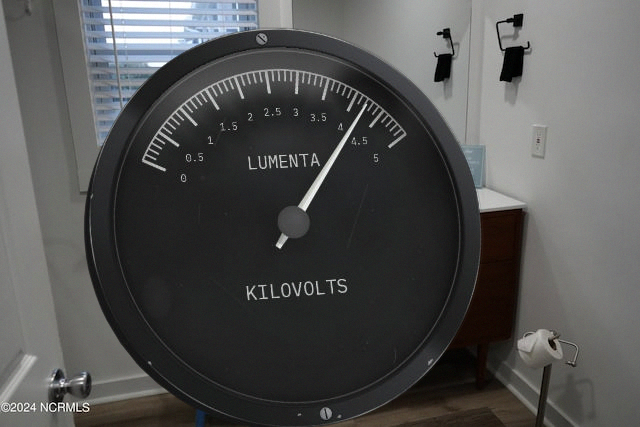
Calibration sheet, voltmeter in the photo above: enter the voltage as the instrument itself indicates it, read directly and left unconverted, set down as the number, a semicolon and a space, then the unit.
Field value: 4.2; kV
